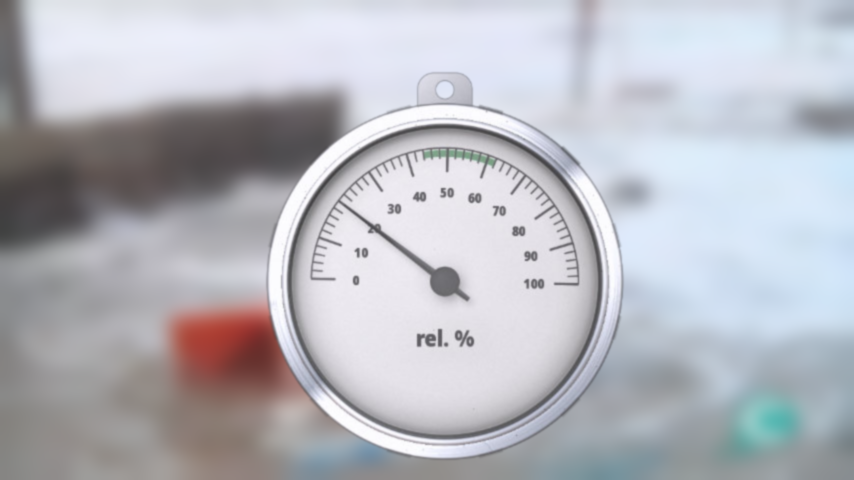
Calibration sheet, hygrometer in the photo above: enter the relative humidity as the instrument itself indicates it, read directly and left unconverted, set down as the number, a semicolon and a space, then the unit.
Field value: 20; %
